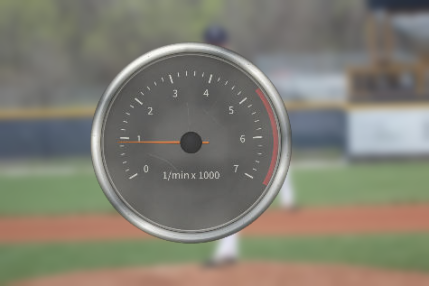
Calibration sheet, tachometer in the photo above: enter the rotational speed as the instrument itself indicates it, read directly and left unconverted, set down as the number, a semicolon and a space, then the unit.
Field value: 900; rpm
